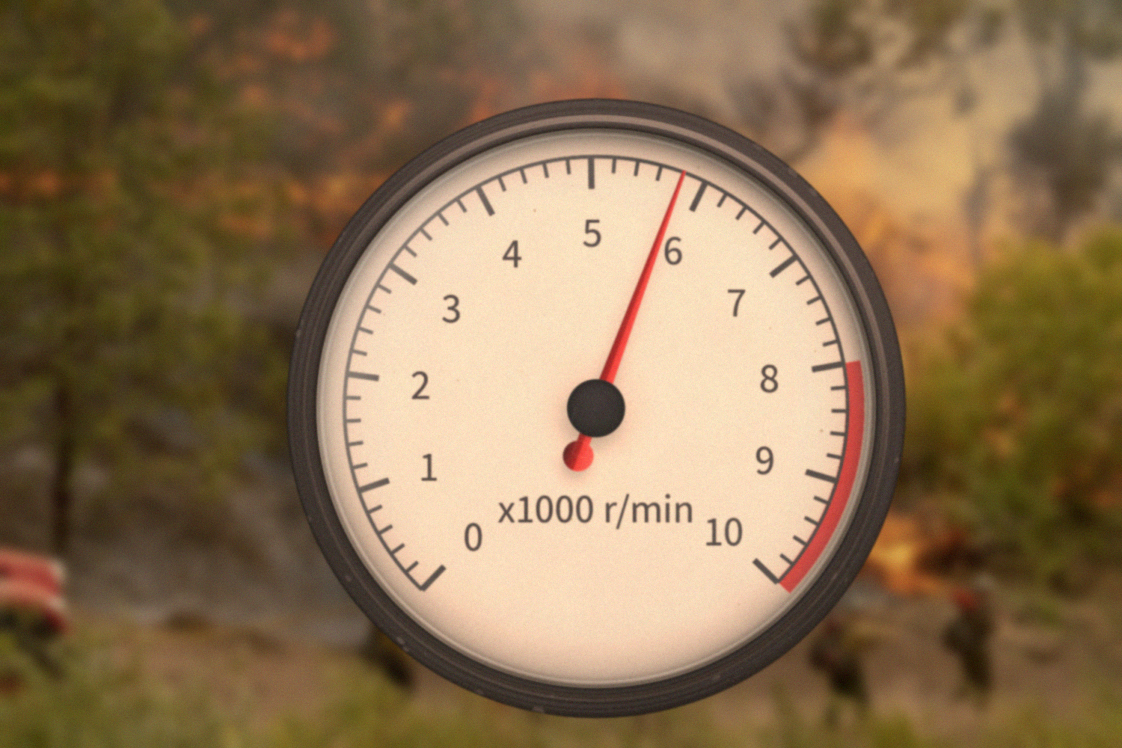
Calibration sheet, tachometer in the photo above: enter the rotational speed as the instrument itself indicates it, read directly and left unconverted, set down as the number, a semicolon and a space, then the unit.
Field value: 5800; rpm
